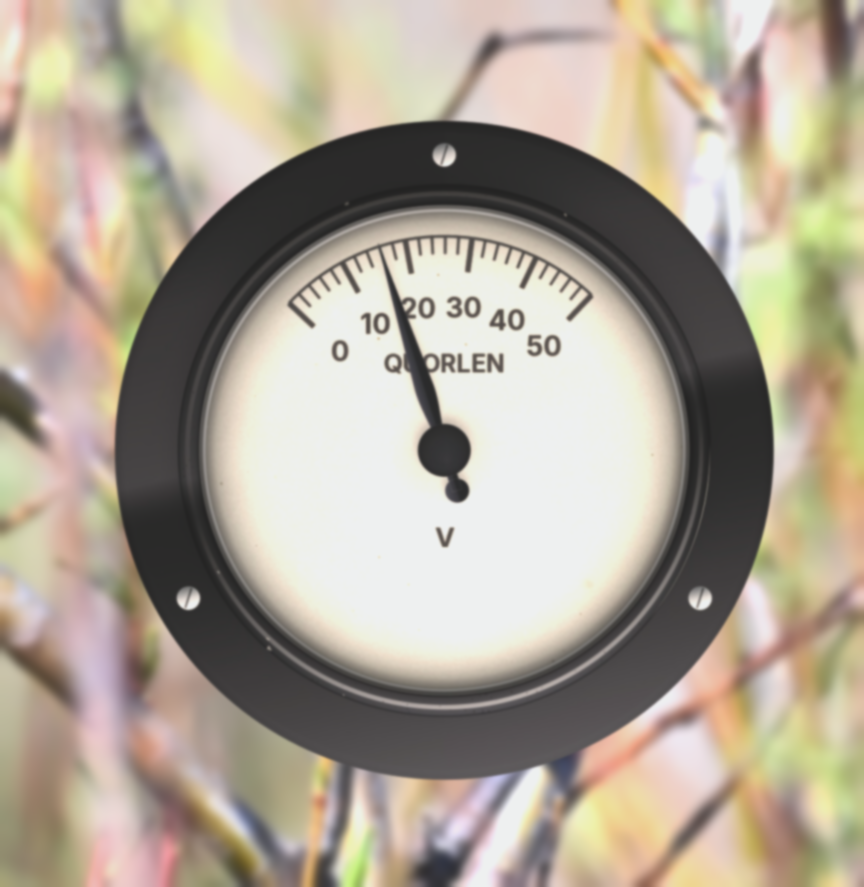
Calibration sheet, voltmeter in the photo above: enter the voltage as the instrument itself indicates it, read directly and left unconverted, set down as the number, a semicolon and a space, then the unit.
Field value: 16; V
